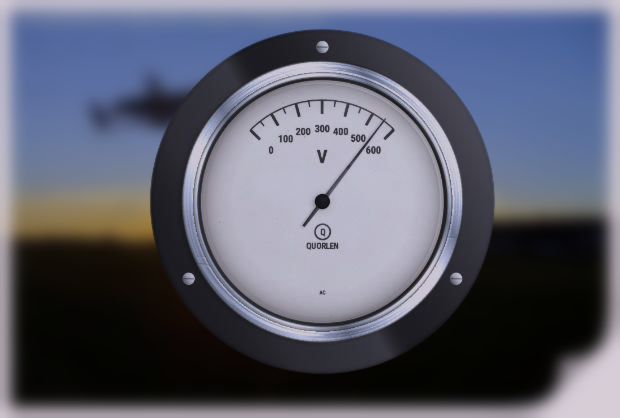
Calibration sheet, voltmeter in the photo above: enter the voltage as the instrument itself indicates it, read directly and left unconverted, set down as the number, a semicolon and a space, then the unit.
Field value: 550; V
